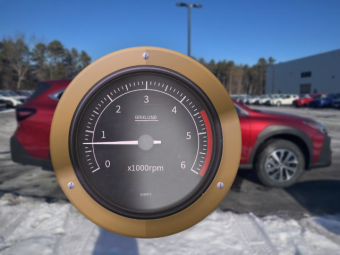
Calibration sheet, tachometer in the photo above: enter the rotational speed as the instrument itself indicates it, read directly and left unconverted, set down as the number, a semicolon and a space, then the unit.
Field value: 700; rpm
